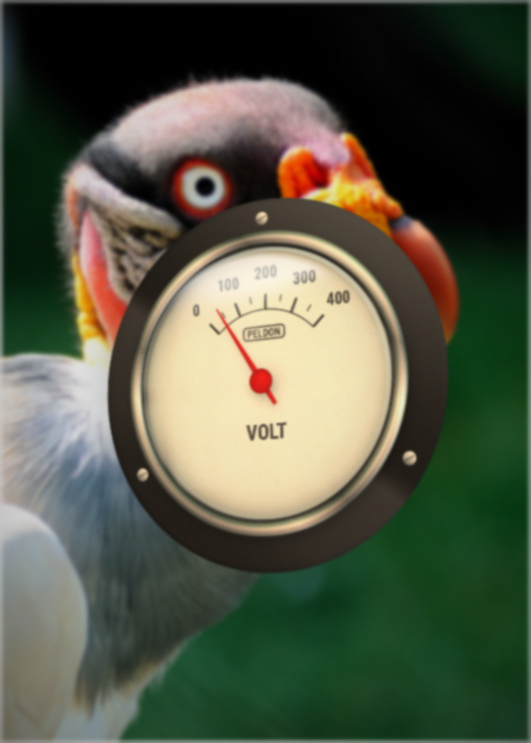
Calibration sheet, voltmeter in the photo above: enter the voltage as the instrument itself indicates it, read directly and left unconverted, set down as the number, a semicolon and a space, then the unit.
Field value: 50; V
